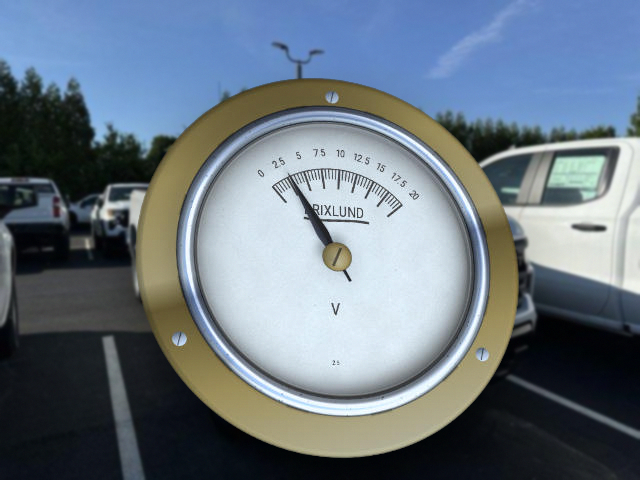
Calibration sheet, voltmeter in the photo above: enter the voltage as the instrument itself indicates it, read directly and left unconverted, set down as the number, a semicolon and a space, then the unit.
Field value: 2.5; V
